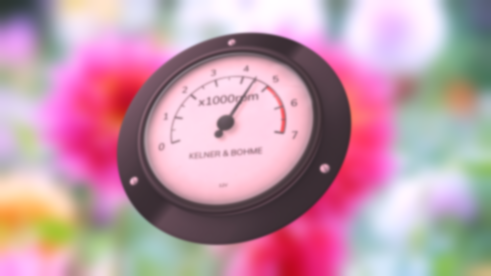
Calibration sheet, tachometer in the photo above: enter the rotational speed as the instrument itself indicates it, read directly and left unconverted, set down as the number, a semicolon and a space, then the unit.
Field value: 4500; rpm
